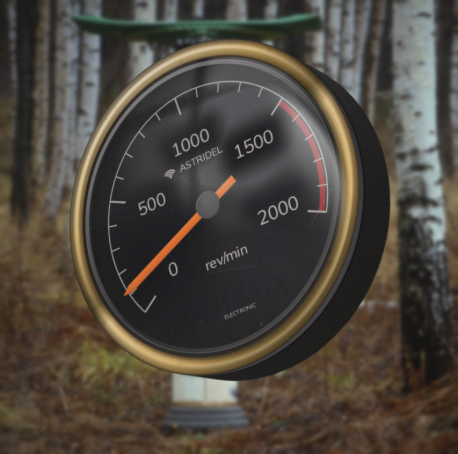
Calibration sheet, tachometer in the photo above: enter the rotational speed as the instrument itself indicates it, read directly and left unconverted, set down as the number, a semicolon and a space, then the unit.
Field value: 100; rpm
